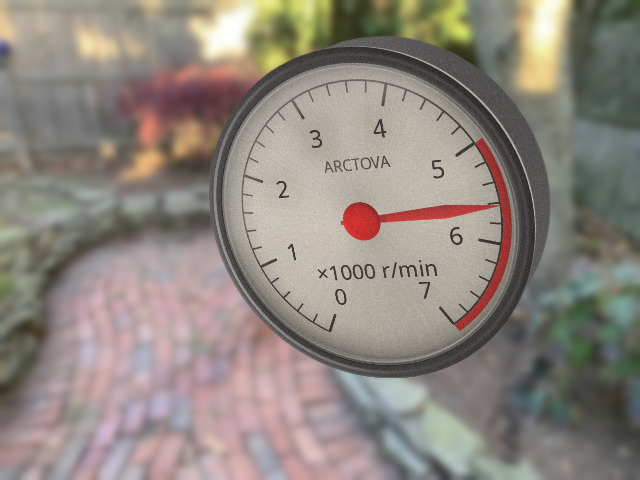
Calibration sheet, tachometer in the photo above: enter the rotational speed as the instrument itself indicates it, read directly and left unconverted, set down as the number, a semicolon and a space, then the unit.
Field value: 5600; rpm
